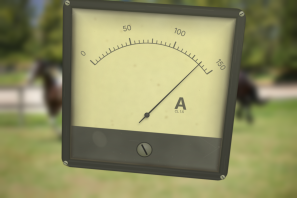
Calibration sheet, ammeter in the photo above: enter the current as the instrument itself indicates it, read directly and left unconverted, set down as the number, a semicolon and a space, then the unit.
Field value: 135; A
